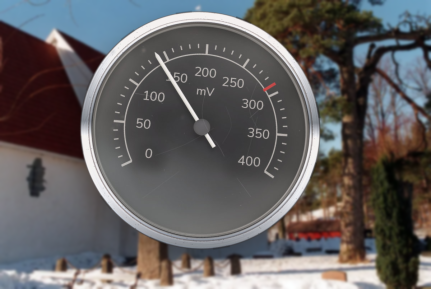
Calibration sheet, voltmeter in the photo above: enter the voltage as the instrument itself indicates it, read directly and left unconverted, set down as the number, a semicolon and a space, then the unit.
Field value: 140; mV
